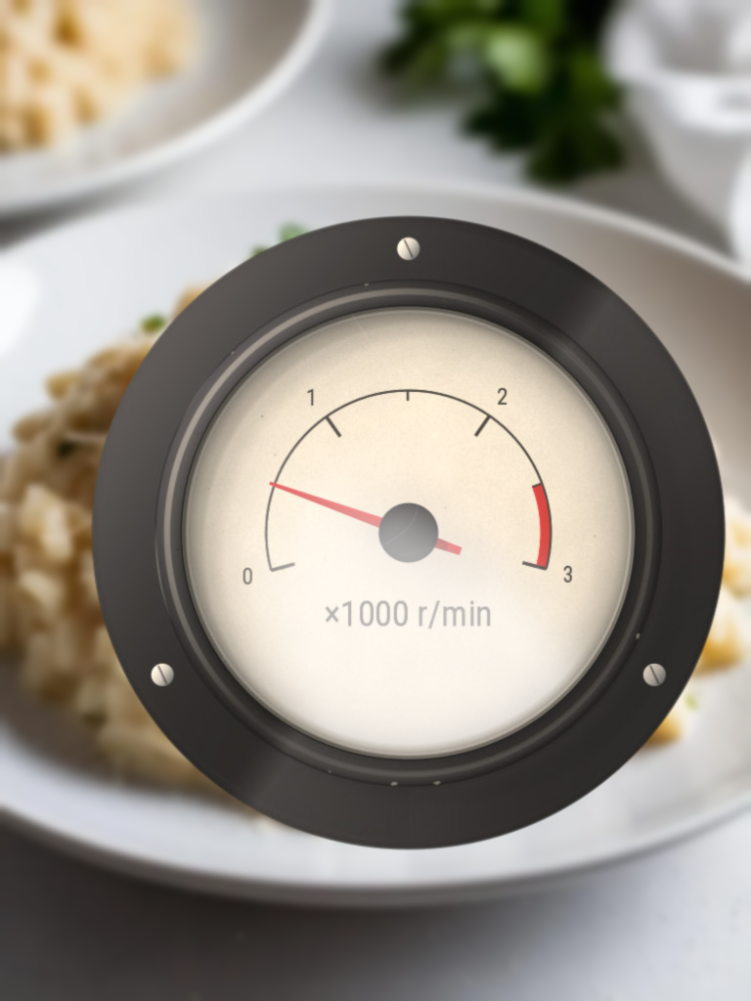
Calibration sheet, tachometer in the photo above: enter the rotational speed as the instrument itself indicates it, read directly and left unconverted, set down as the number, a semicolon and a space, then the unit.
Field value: 500; rpm
